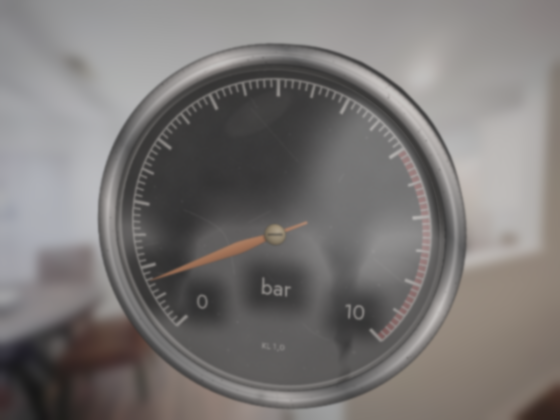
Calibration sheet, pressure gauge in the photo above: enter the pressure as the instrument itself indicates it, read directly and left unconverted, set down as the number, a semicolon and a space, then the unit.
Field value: 0.8; bar
